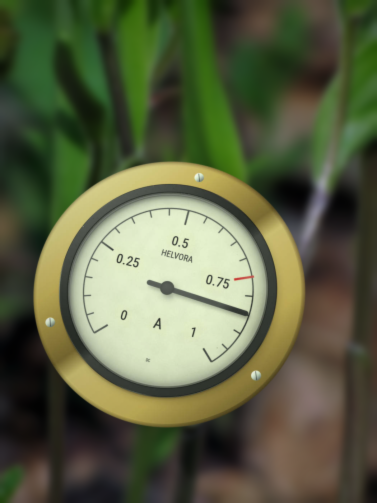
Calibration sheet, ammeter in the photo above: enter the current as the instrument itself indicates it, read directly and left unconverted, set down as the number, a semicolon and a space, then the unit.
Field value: 0.85; A
